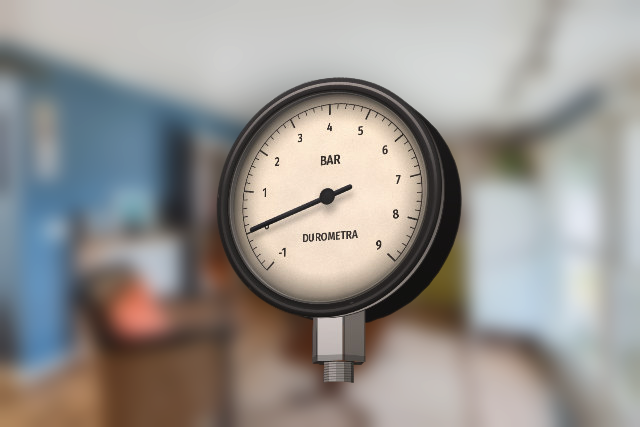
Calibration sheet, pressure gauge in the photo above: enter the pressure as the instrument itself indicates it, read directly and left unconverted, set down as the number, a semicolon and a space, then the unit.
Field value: 0; bar
